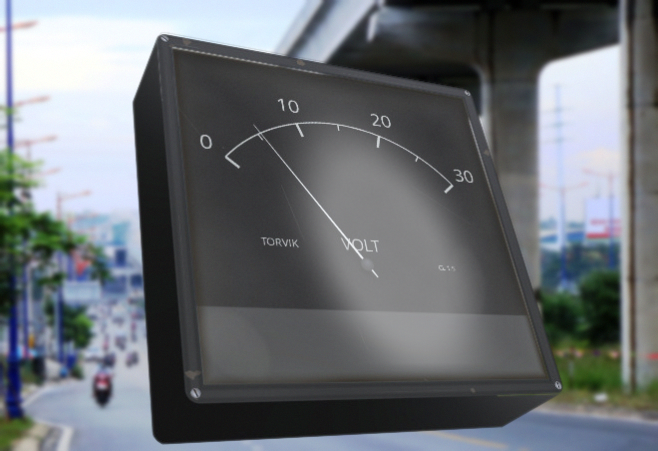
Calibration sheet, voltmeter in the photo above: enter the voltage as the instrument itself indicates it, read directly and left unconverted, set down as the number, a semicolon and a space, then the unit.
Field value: 5; V
